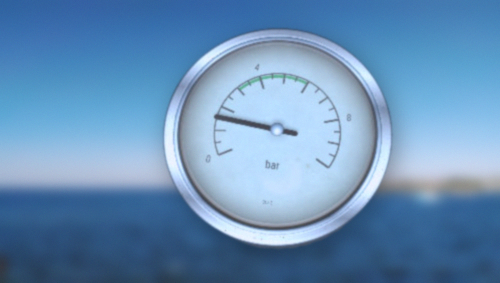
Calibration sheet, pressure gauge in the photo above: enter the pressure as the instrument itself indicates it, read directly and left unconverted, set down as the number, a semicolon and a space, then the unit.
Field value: 1.5; bar
